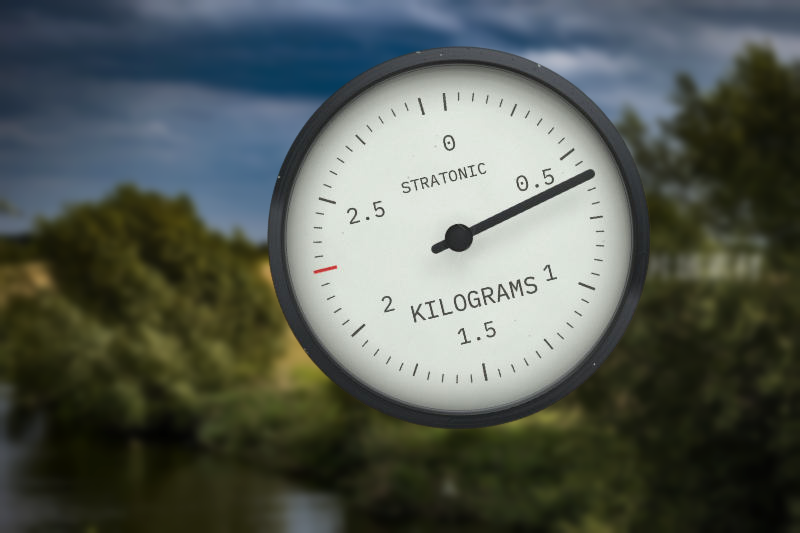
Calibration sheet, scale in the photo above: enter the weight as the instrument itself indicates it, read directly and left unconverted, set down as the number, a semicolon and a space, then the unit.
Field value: 0.6; kg
